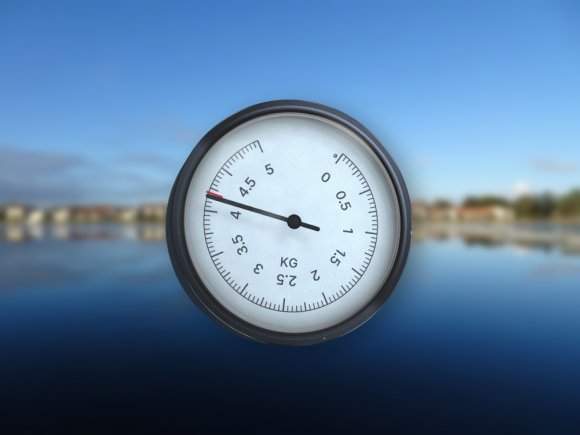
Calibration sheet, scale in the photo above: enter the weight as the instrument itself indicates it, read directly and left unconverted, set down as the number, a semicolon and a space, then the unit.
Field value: 4.15; kg
